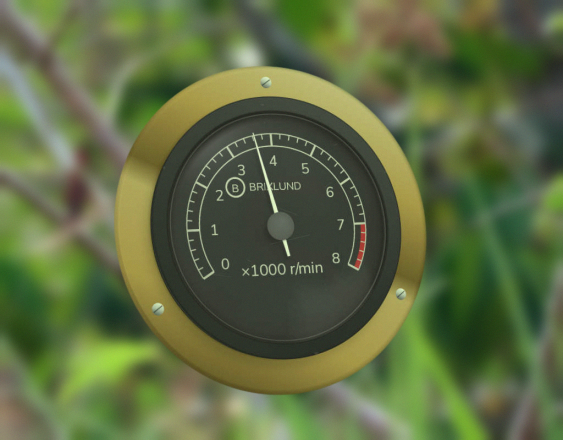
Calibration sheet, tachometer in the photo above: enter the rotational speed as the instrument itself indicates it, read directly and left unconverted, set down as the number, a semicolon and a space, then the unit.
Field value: 3600; rpm
